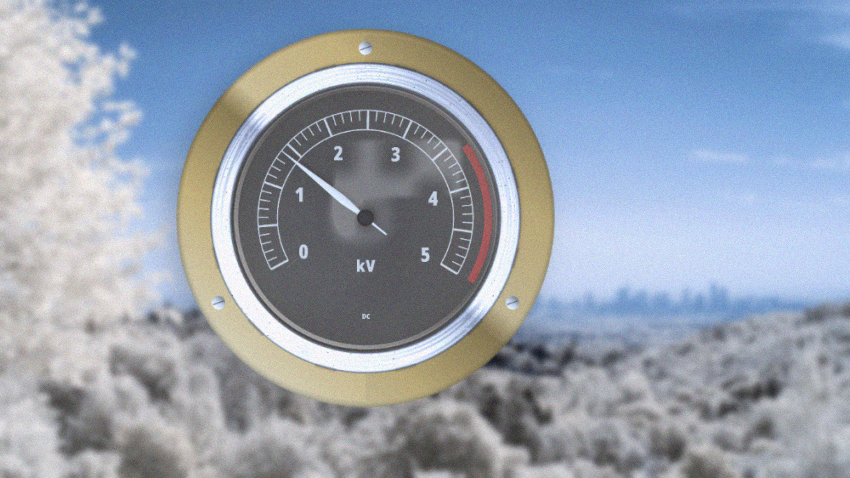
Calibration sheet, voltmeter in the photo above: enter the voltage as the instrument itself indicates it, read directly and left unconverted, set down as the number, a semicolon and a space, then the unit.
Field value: 1.4; kV
